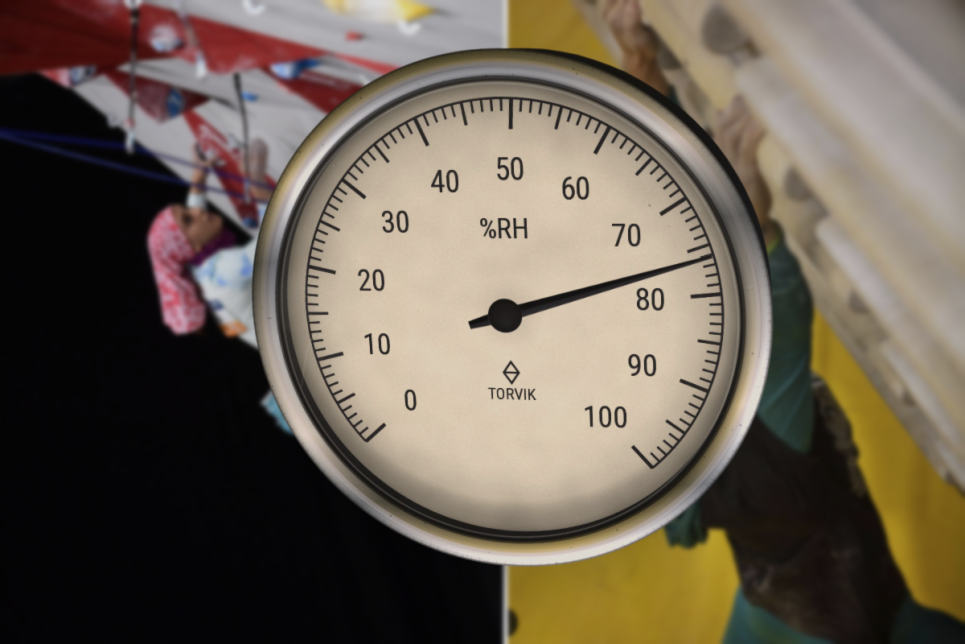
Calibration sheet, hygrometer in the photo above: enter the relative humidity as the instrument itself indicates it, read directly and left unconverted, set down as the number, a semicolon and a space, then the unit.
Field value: 76; %
